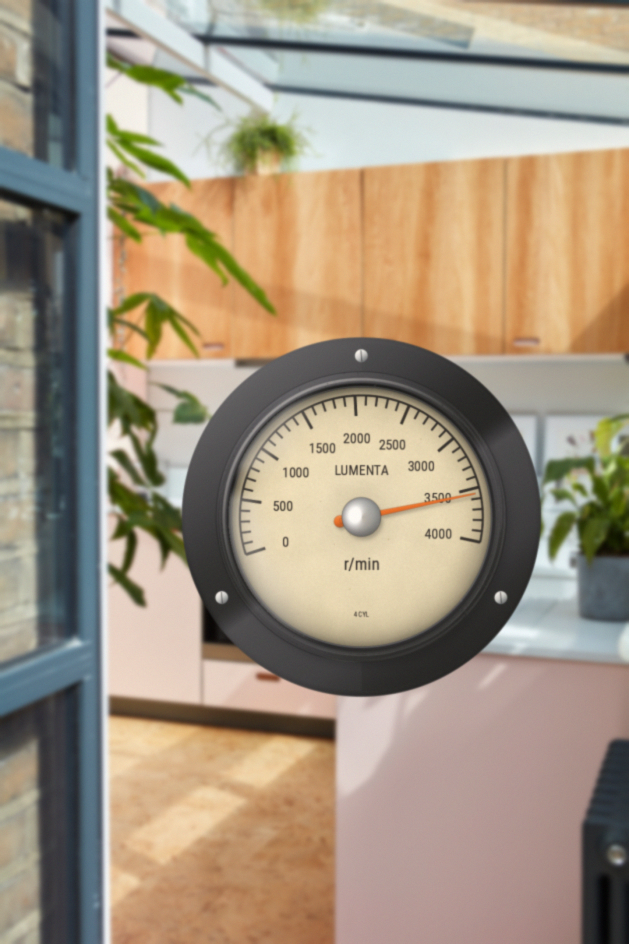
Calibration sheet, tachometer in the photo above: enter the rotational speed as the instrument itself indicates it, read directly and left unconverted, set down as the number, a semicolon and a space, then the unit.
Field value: 3550; rpm
